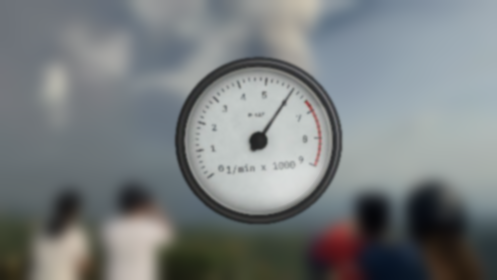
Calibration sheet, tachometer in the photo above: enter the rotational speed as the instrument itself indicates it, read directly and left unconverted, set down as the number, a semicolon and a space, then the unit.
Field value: 6000; rpm
